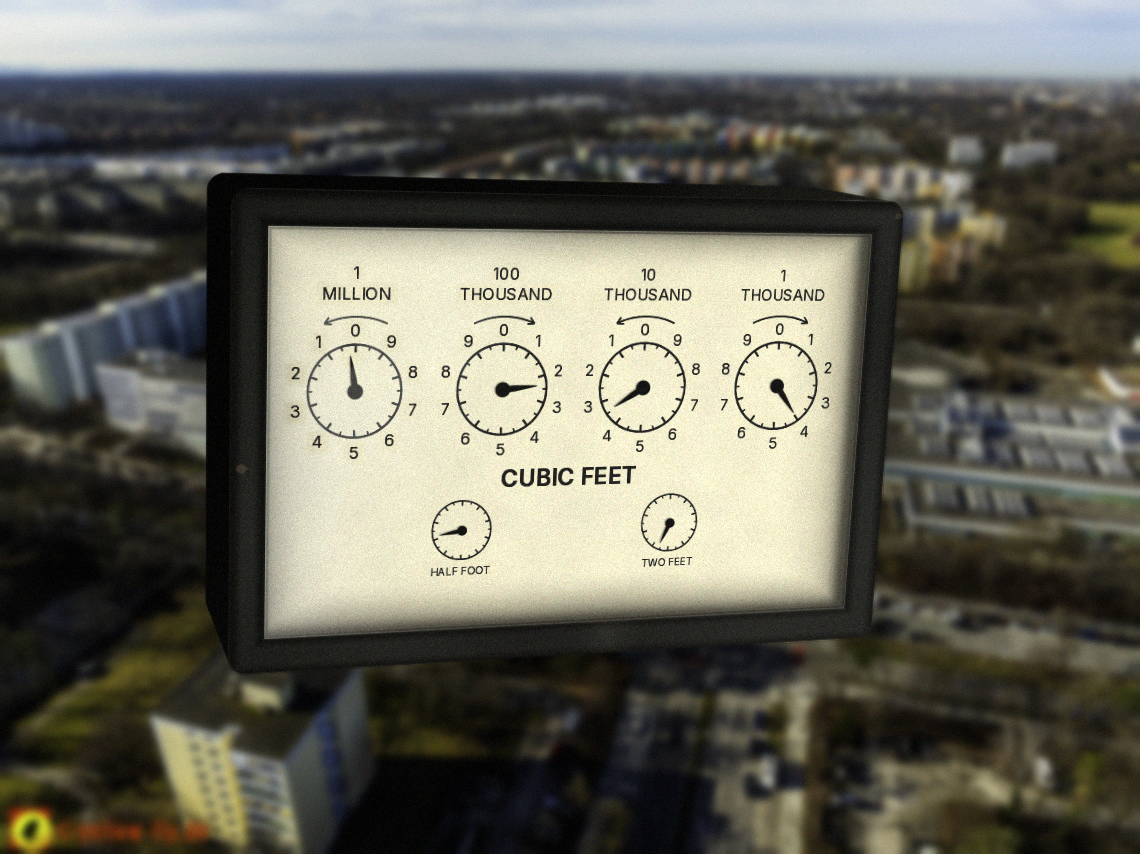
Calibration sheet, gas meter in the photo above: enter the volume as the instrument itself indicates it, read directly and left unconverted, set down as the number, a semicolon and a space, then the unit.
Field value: 23400; ft³
